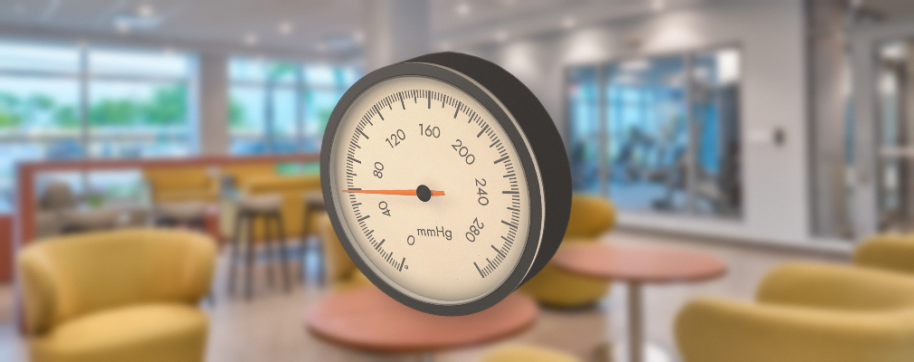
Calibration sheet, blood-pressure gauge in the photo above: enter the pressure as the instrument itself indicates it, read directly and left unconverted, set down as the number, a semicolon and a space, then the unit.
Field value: 60; mmHg
